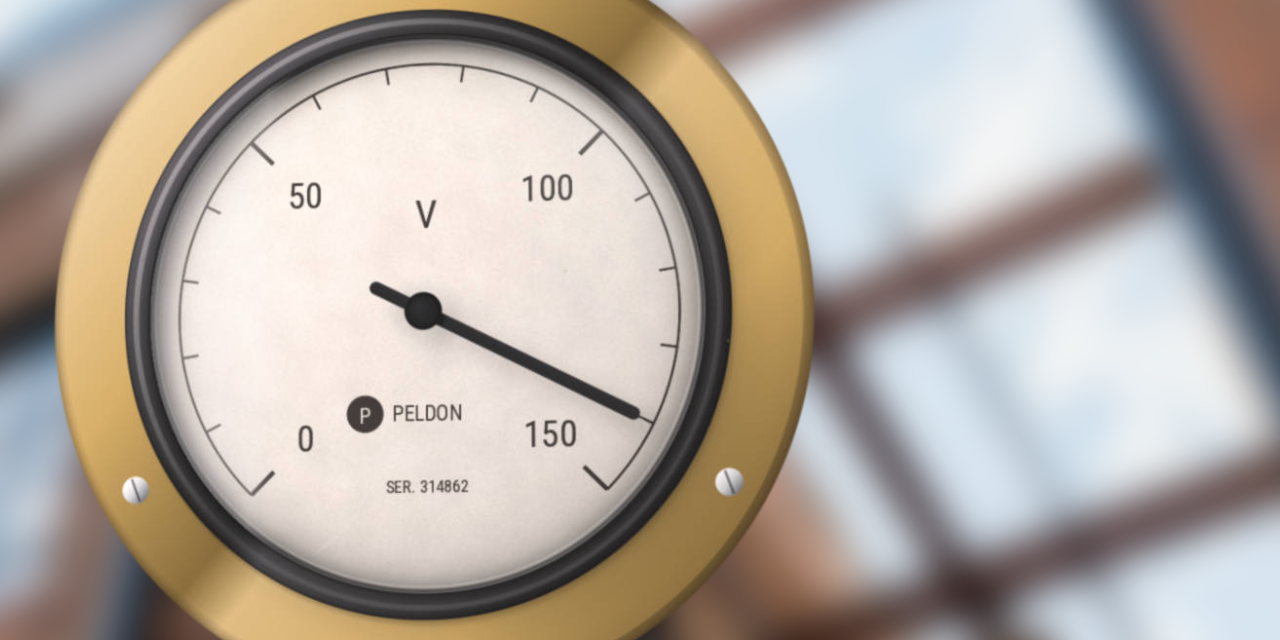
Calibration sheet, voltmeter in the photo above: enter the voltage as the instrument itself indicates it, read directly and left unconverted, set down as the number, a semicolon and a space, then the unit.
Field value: 140; V
